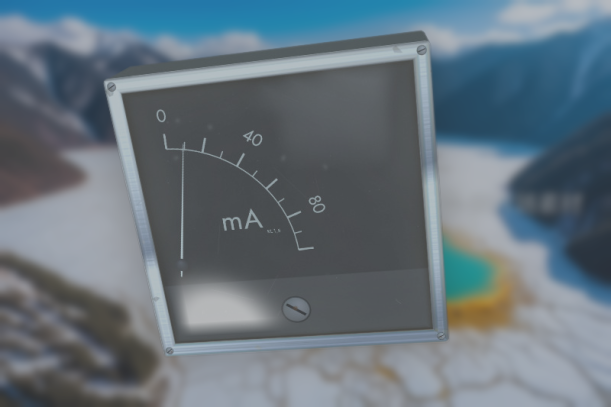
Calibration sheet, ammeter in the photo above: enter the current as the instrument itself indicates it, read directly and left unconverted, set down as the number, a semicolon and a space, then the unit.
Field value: 10; mA
